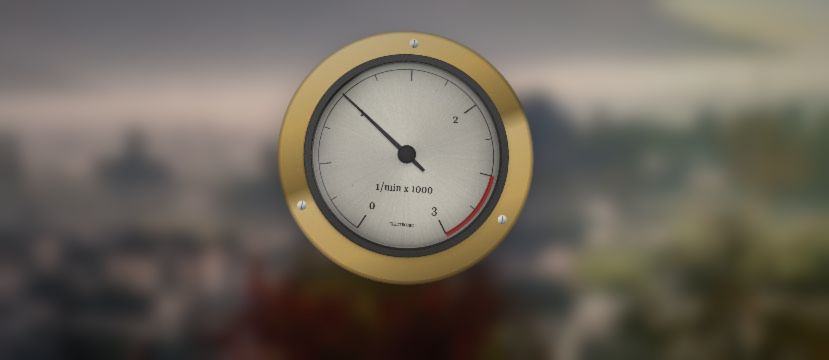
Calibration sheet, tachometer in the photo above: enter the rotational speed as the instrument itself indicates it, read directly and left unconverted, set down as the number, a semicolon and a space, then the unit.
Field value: 1000; rpm
